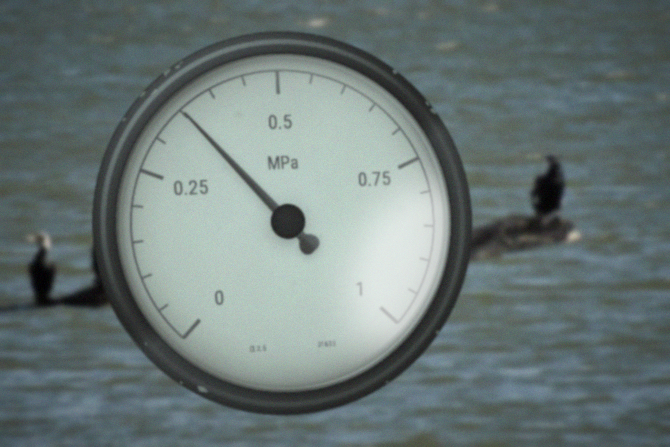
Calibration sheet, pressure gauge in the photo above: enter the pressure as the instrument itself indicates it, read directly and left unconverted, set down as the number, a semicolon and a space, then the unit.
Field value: 0.35; MPa
